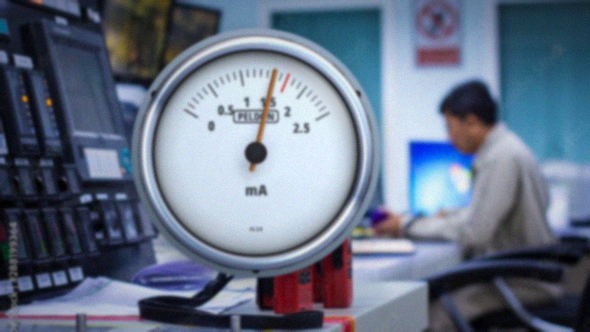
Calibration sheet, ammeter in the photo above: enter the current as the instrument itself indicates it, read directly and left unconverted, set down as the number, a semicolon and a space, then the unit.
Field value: 1.5; mA
